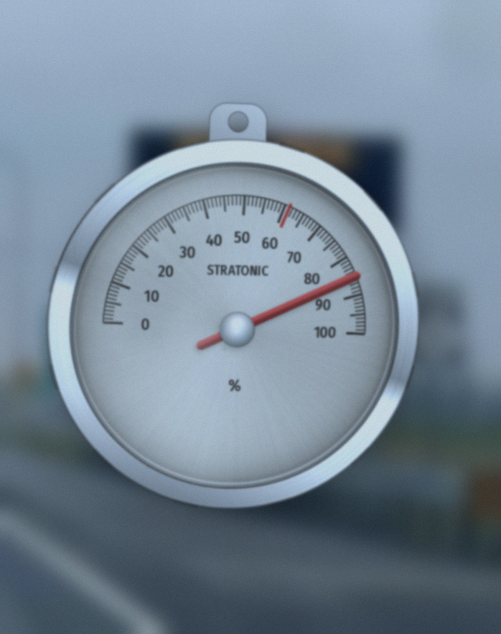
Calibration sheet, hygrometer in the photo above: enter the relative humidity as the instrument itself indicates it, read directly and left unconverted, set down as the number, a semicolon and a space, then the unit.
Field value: 85; %
